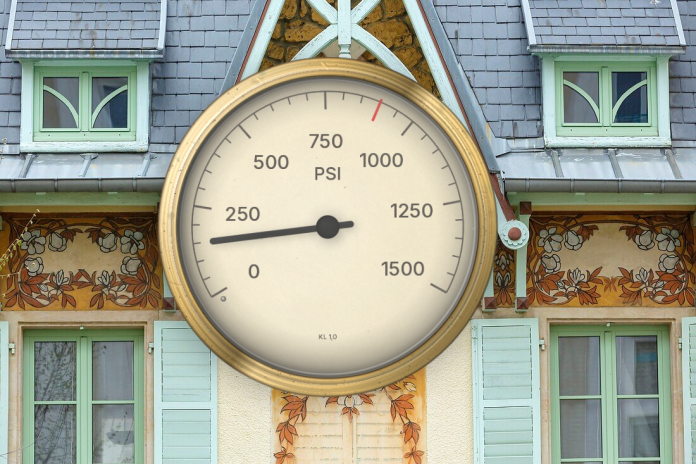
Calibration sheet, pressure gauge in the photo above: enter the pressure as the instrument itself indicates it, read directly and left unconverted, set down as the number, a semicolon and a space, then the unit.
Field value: 150; psi
